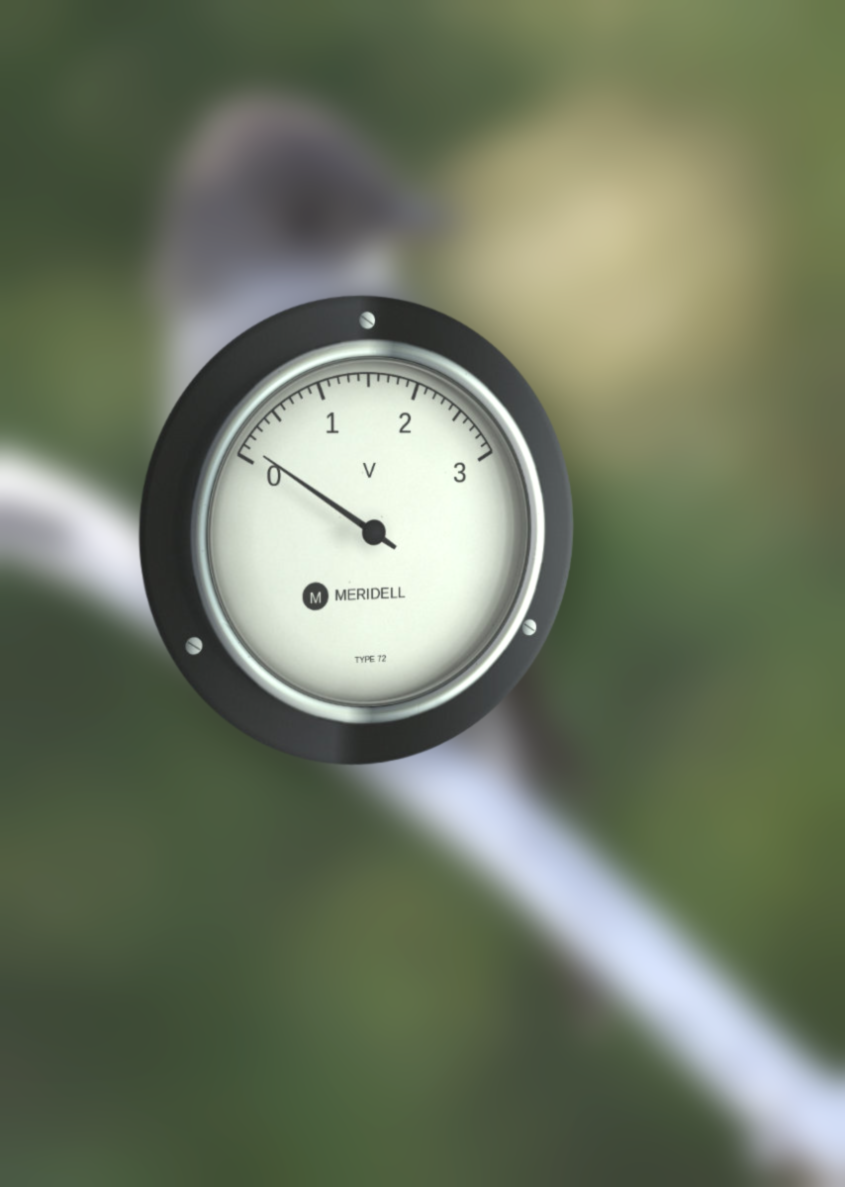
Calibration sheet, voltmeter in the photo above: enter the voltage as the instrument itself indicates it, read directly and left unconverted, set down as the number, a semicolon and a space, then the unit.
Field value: 0.1; V
